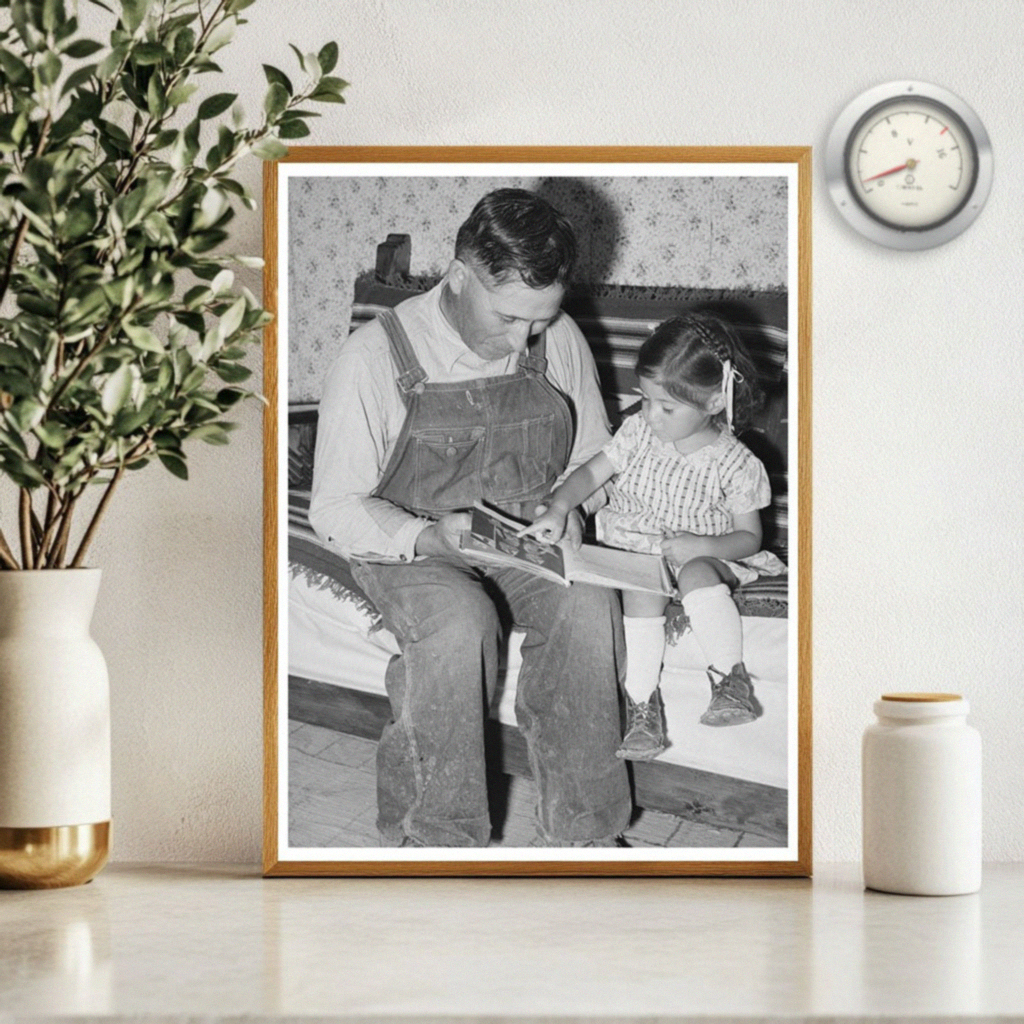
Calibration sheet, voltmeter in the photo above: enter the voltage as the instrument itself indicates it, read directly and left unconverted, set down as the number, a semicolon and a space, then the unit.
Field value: 1; V
